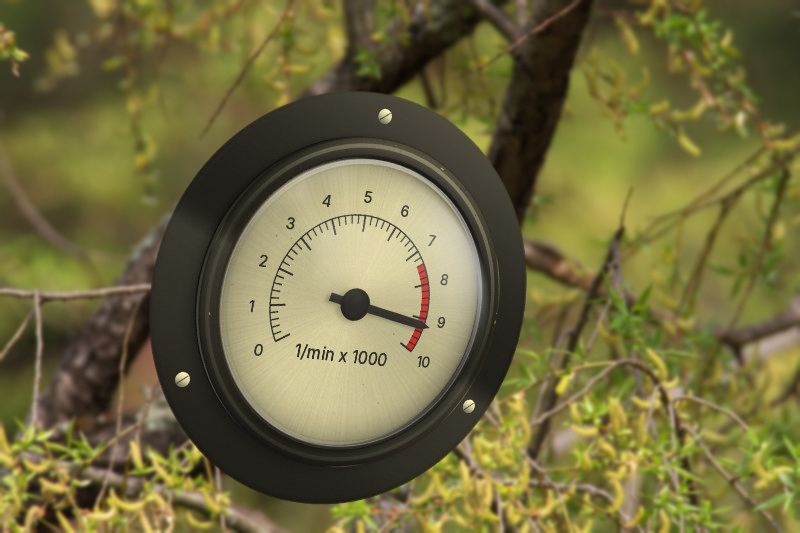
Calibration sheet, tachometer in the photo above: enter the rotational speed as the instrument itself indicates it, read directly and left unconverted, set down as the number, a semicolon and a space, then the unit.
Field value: 9200; rpm
